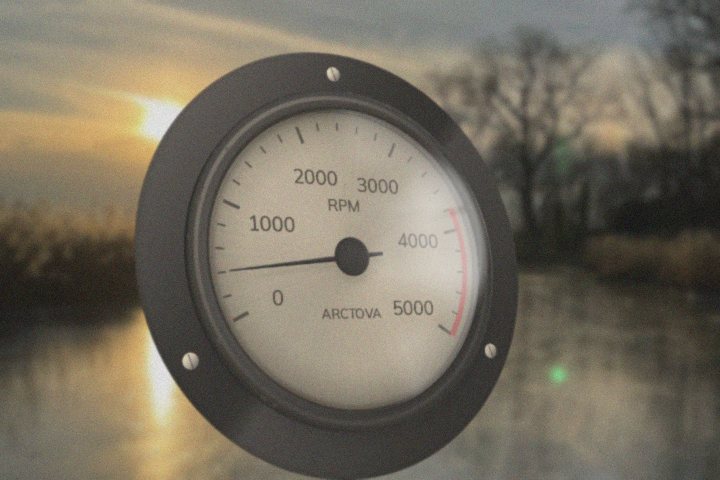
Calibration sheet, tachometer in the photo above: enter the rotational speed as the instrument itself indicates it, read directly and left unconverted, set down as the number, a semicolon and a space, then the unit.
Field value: 400; rpm
